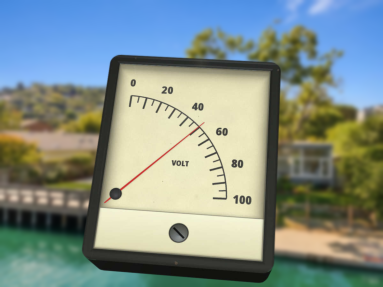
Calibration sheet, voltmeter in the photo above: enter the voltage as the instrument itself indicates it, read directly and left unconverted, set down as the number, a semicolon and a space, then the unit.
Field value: 50; V
